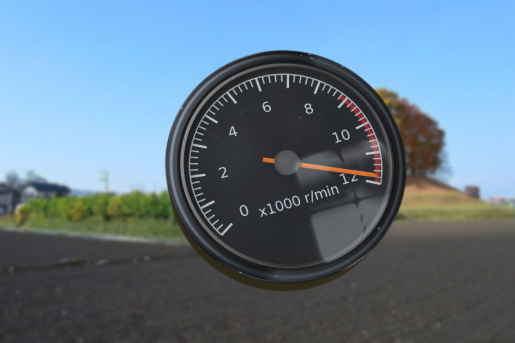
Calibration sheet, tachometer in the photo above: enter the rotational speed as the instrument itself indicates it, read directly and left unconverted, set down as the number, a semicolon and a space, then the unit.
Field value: 11800; rpm
